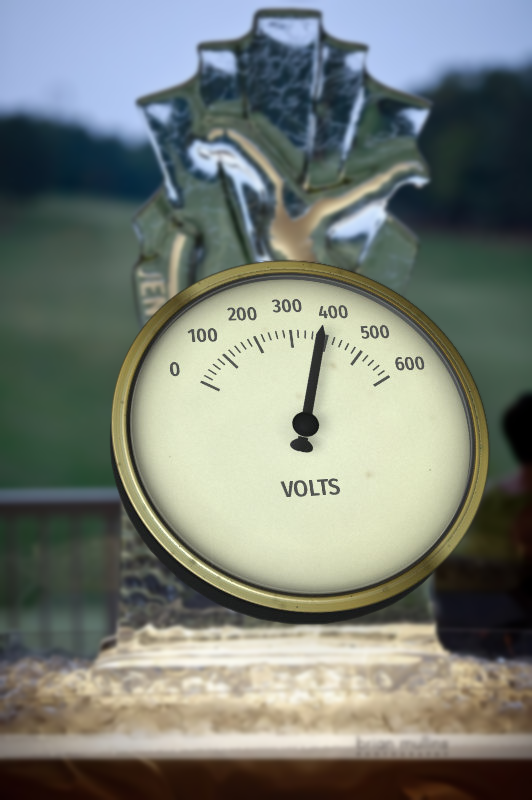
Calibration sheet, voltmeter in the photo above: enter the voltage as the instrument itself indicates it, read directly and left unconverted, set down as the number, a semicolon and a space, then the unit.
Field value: 380; V
